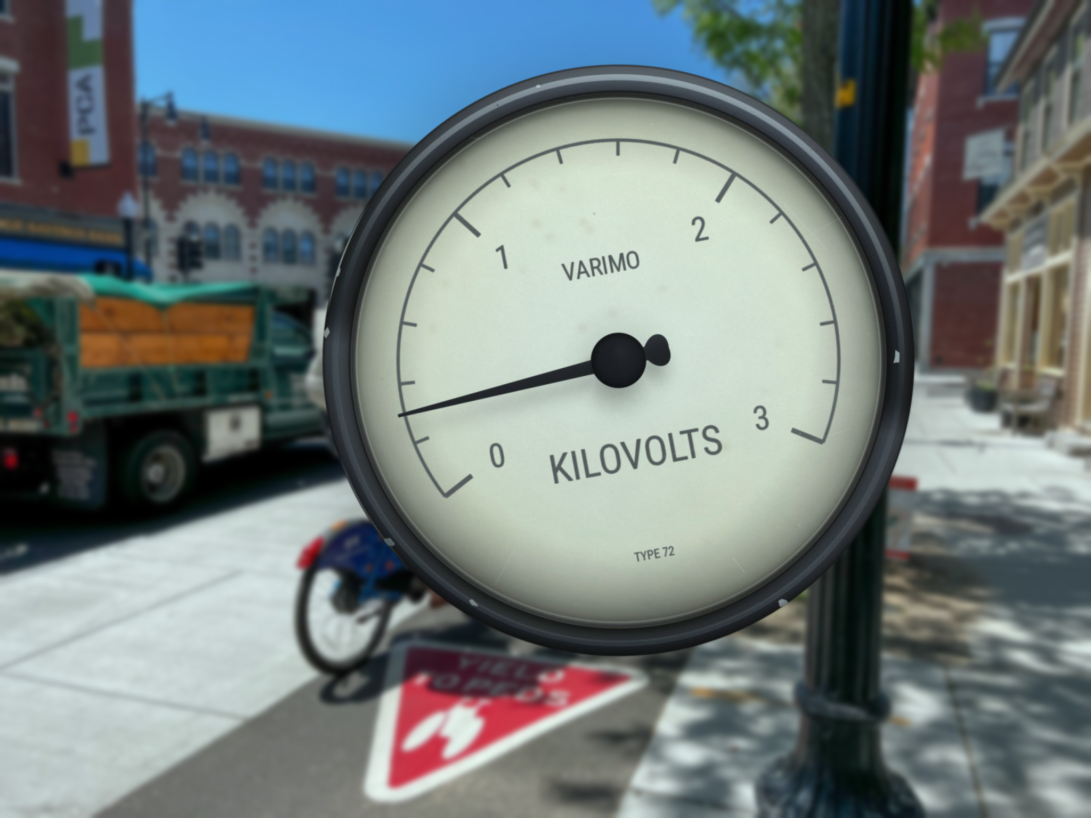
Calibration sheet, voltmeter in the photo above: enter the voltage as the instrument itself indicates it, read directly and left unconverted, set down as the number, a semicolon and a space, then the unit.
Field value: 0.3; kV
